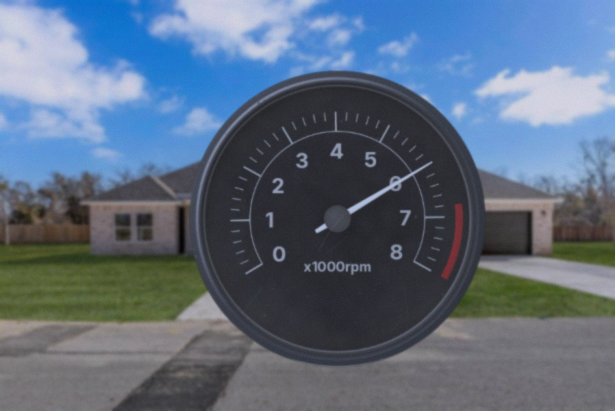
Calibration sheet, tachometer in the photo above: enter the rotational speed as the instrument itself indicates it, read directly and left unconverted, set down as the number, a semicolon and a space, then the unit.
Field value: 6000; rpm
